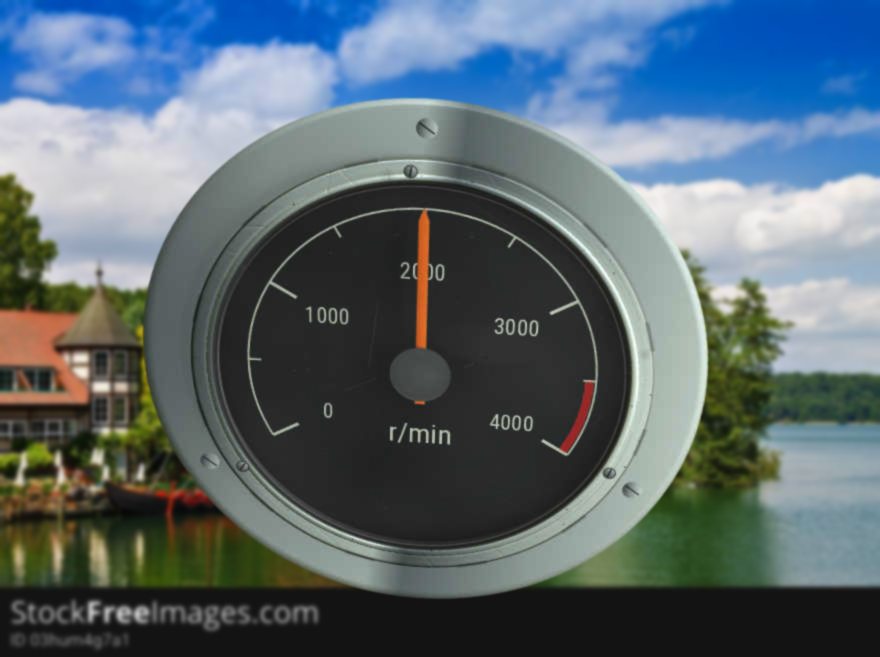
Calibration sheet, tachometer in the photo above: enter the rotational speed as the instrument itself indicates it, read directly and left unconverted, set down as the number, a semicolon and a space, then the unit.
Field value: 2000; rpm
